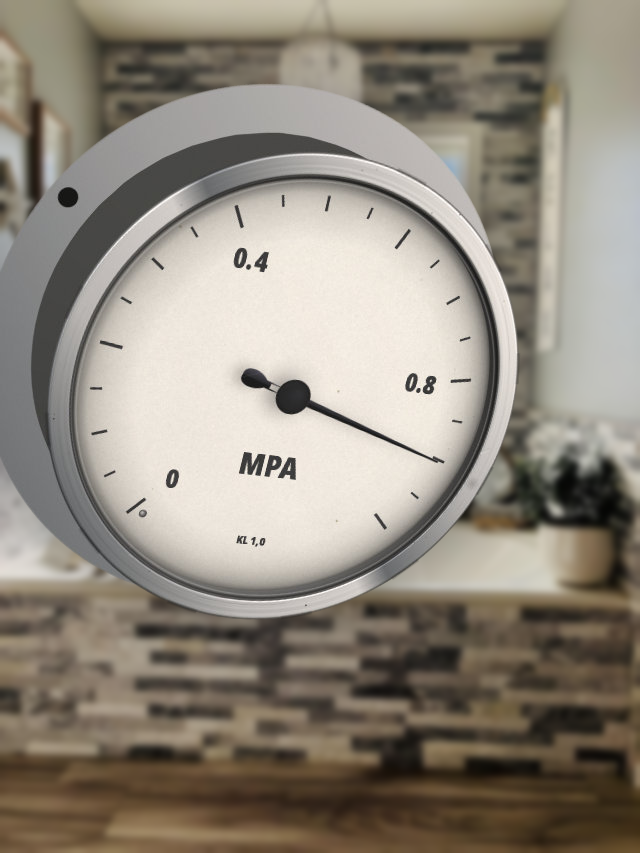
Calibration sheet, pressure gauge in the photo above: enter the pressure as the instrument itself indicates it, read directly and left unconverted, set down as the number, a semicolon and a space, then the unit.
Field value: 0.9; MPa
